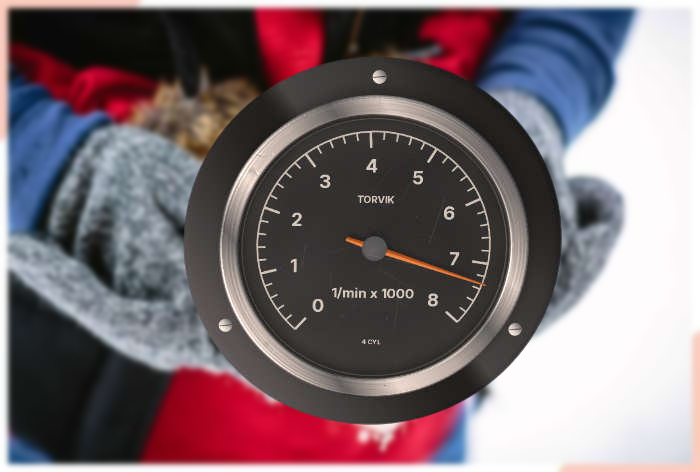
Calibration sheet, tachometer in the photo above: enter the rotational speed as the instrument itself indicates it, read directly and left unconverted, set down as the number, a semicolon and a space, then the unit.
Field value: 7300; rpm
